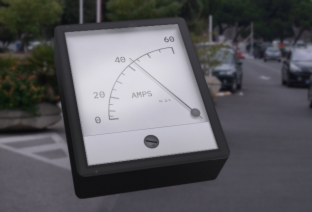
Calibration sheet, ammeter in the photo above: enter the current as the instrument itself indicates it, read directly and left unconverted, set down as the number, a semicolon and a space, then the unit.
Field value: 42.5; A
